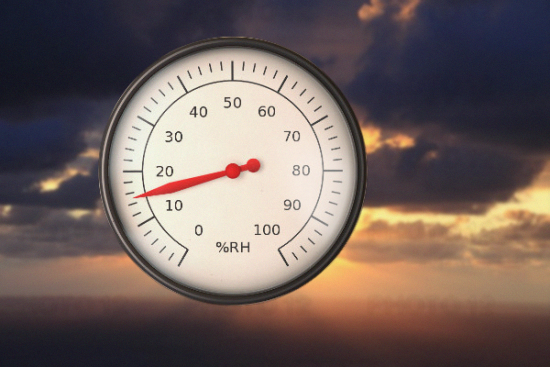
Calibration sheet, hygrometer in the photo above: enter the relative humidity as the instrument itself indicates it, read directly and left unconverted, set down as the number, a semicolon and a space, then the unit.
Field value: 15; %
